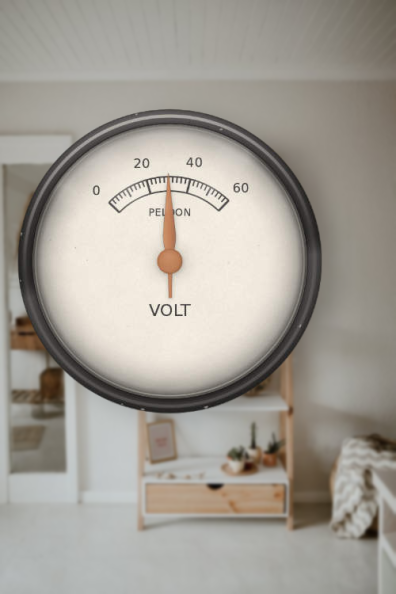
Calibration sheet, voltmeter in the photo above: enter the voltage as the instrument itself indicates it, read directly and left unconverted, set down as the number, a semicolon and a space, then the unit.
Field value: 30; V
